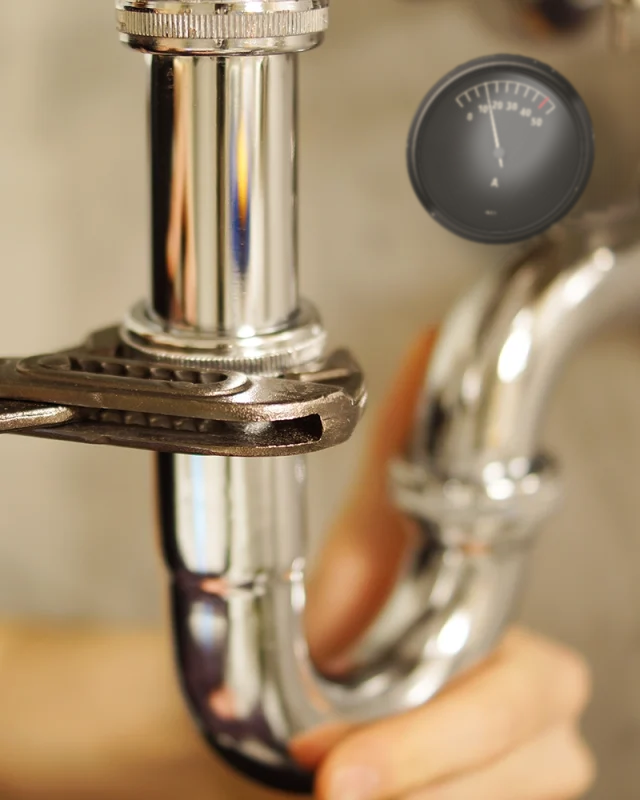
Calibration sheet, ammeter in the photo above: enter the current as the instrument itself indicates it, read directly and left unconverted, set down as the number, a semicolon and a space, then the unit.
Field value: 15; A
